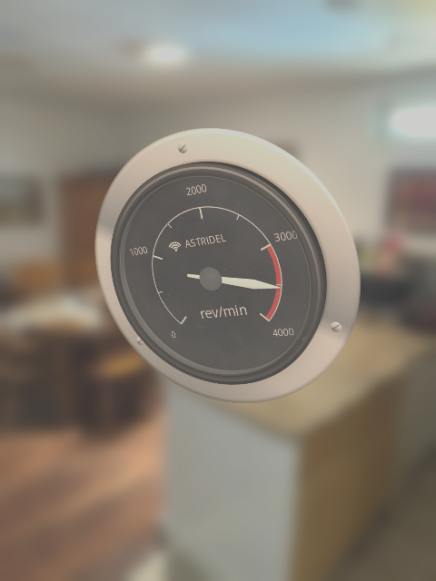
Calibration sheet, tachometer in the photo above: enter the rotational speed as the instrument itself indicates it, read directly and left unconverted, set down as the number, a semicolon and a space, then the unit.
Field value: 3500; rpm
